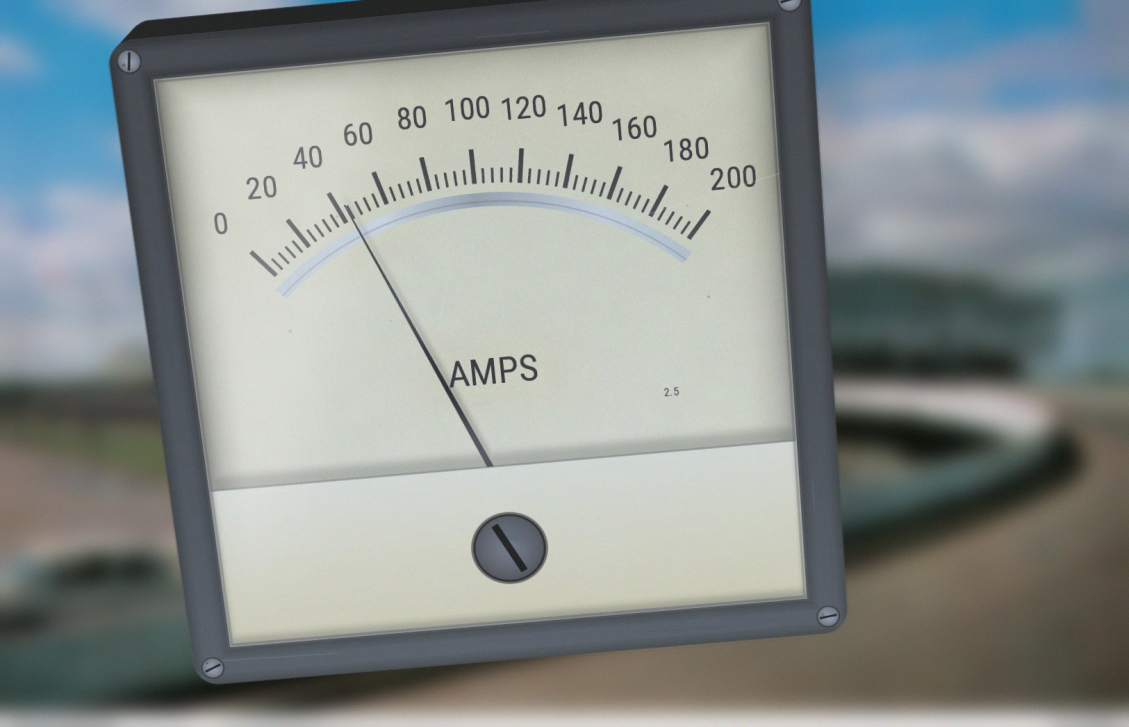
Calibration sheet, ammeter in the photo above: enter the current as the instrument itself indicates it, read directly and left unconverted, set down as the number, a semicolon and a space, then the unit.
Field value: 44; A
